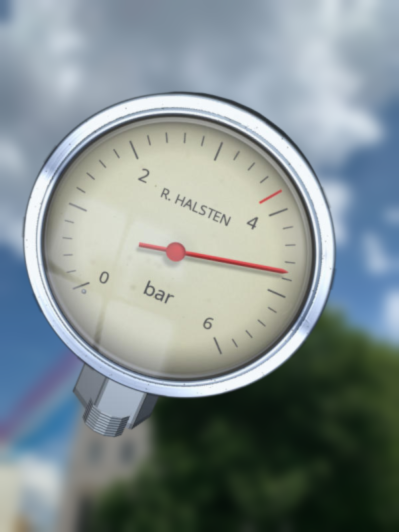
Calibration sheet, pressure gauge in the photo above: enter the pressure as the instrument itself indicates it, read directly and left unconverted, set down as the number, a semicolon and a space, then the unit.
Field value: 4.7; bar
